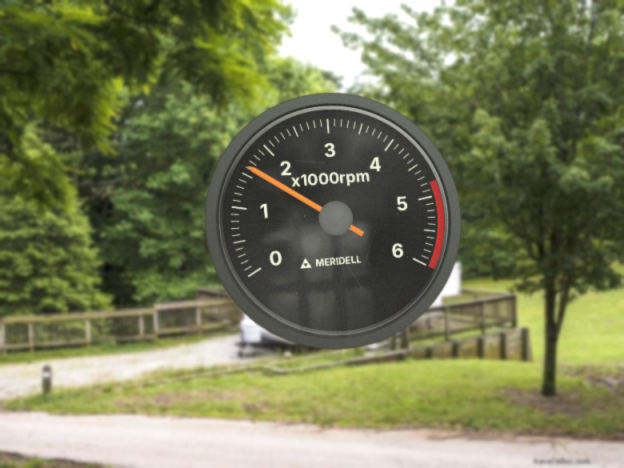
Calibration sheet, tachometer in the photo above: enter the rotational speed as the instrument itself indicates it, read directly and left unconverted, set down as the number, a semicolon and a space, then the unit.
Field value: 1600; rpm
